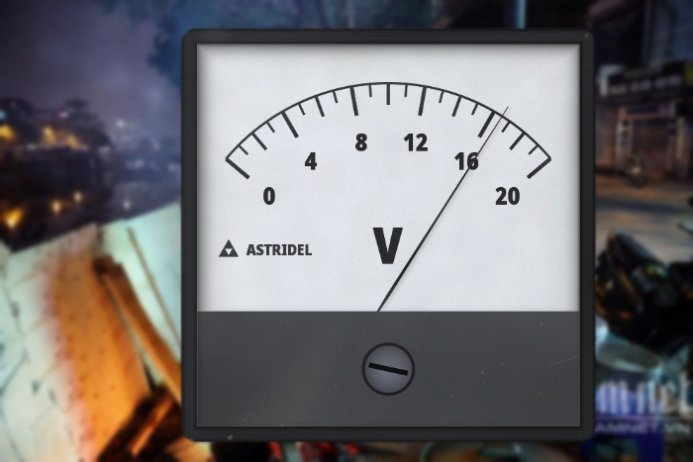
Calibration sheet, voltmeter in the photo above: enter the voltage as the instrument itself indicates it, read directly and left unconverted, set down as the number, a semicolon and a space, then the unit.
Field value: 16.5; V
